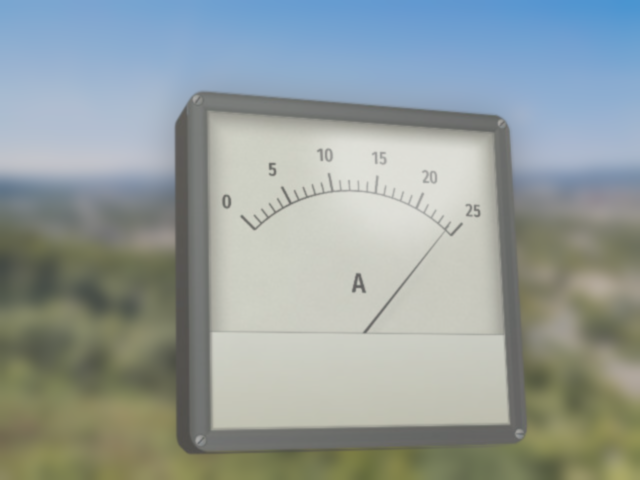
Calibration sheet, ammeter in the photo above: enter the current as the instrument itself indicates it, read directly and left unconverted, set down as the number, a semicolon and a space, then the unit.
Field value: 24; A
